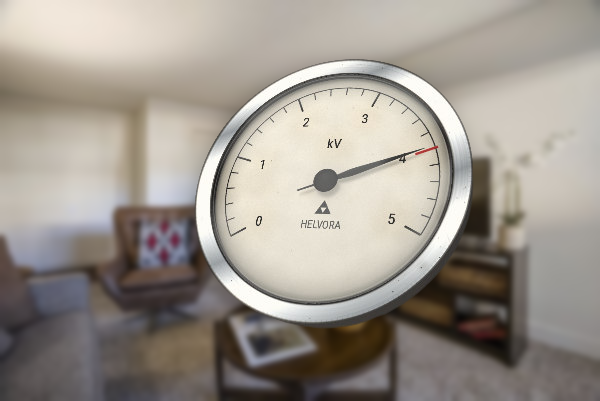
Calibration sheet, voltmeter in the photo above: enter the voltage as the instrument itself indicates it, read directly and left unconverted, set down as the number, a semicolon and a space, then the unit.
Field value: 4; kV
